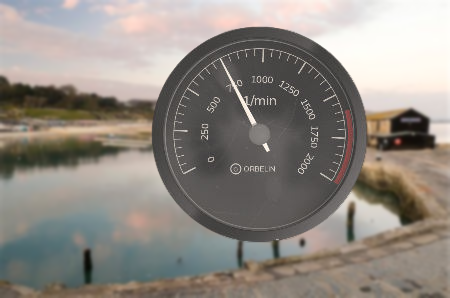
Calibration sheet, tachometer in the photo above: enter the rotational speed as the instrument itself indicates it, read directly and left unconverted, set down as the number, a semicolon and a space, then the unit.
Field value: 750; rpm
